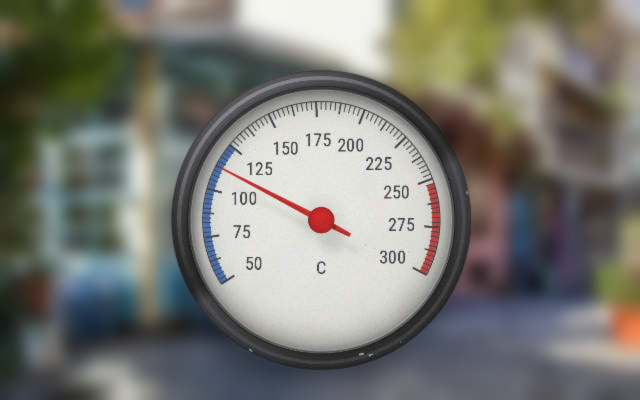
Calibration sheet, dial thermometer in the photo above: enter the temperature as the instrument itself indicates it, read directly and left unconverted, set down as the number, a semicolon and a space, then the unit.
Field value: 112.5; °C
